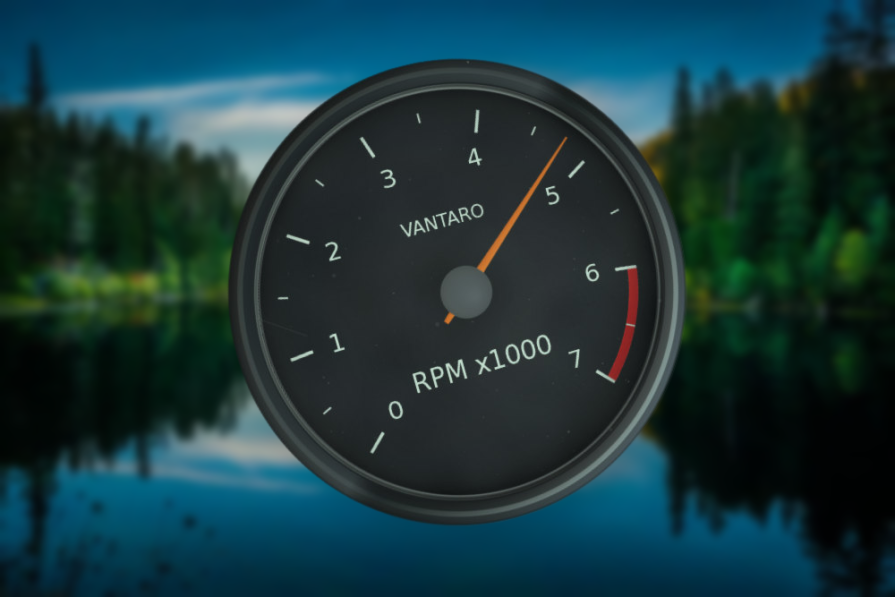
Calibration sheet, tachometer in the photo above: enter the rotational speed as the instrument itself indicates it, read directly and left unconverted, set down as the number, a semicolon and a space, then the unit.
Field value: 4750; rpm
